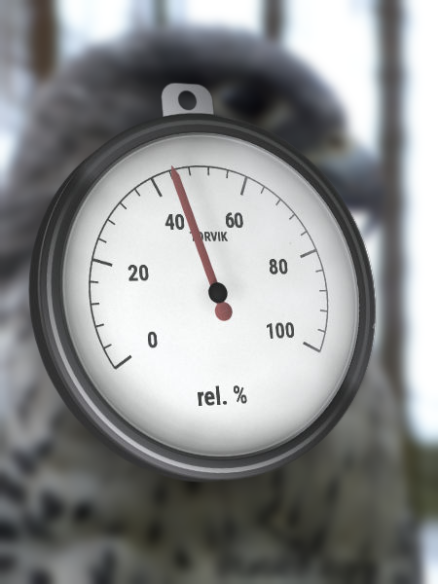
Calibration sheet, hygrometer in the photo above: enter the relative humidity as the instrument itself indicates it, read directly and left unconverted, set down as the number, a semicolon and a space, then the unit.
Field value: 44; %
